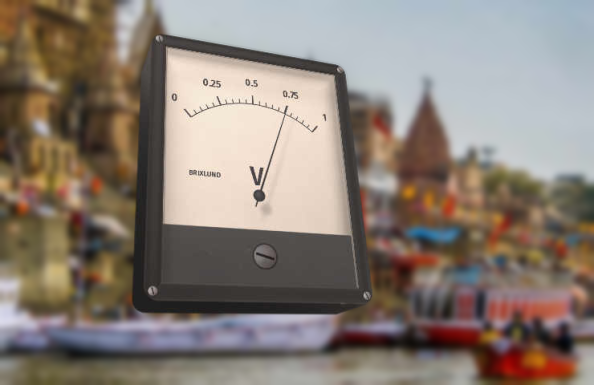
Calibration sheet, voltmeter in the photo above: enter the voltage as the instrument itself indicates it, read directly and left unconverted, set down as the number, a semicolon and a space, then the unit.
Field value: 0.75; V
